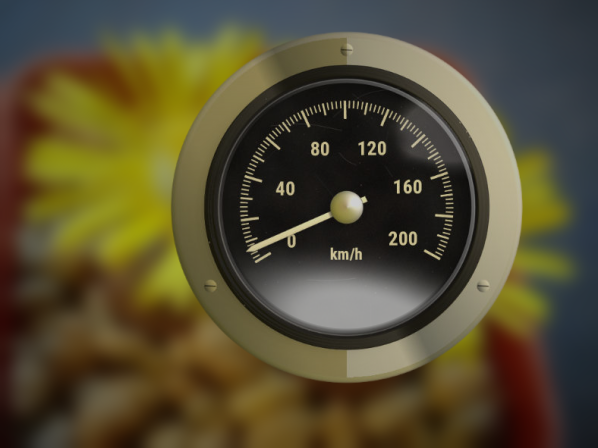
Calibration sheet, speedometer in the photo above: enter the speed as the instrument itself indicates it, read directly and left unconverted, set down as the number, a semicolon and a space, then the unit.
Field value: 6; km/h
